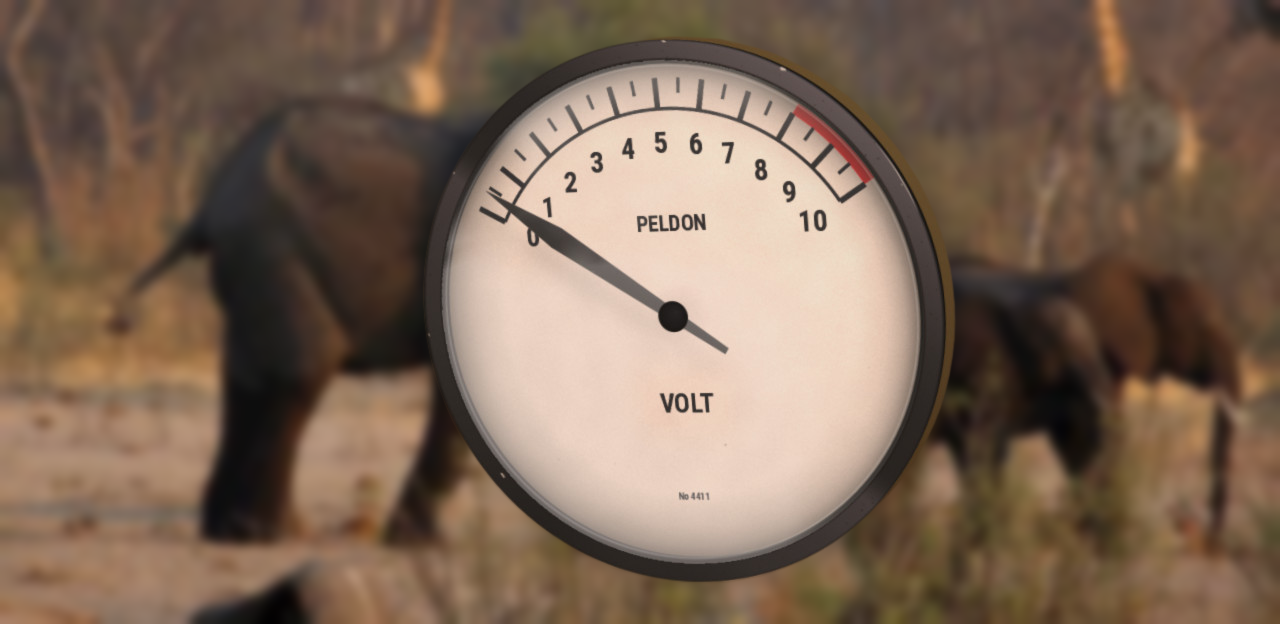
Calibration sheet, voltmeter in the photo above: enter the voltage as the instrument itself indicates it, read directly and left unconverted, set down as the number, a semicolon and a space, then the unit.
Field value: 0.5; V
